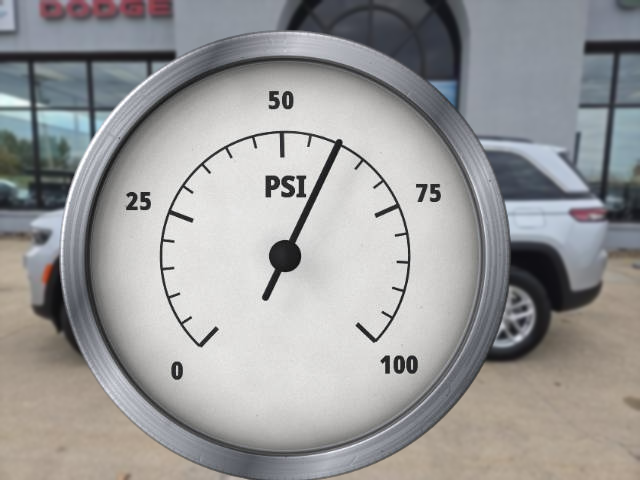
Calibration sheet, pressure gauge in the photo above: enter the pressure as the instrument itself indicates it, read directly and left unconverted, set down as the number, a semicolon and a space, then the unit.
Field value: 60; psi
